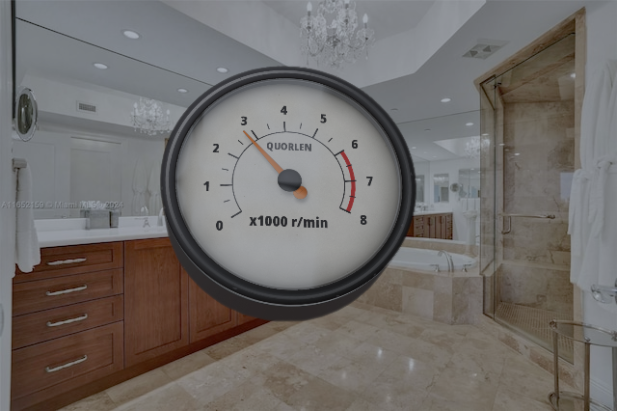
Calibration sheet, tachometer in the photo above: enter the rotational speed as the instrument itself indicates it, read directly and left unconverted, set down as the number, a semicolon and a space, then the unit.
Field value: 2750; rpm
